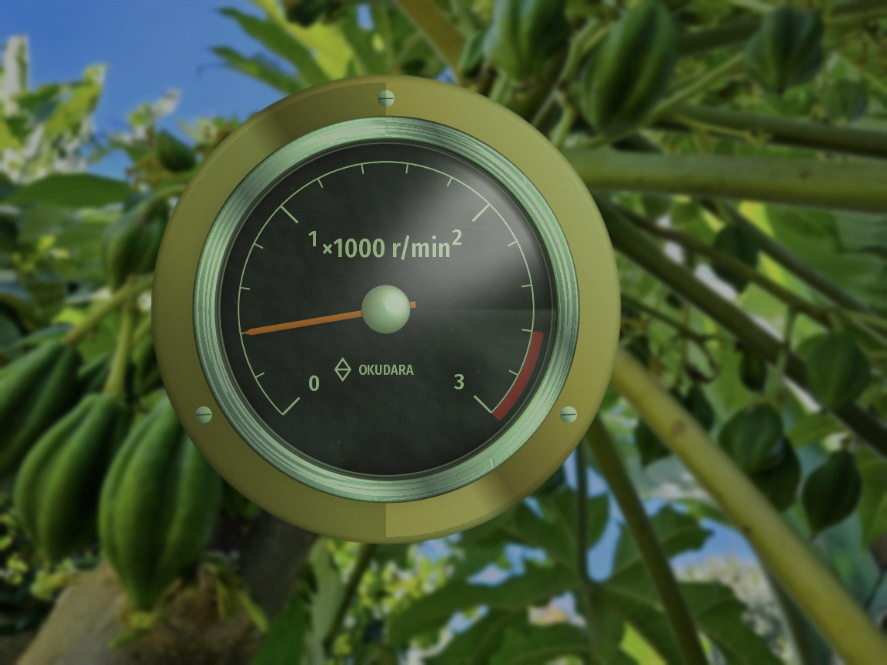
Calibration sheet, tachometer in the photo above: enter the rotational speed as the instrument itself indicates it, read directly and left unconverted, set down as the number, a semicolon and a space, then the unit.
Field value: 400; rpm
